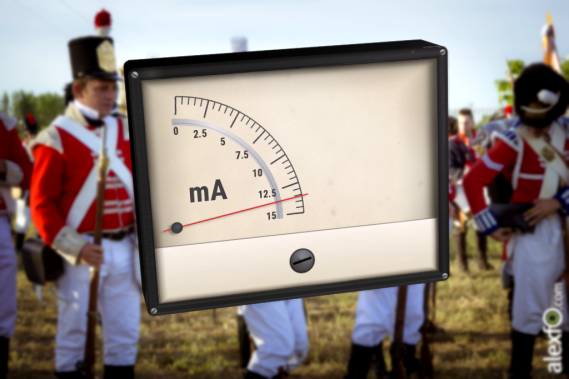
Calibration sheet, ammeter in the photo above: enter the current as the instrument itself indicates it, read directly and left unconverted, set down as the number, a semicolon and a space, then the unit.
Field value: 13.5; mA
